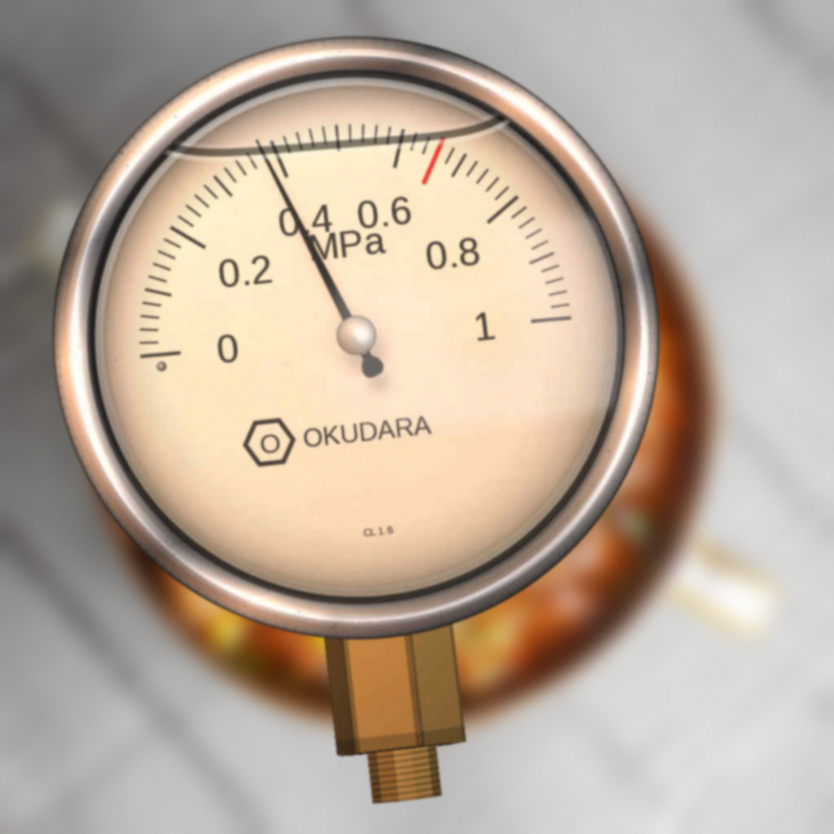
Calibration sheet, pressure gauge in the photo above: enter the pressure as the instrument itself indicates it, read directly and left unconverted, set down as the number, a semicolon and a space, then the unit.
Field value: 0.38; MPa
